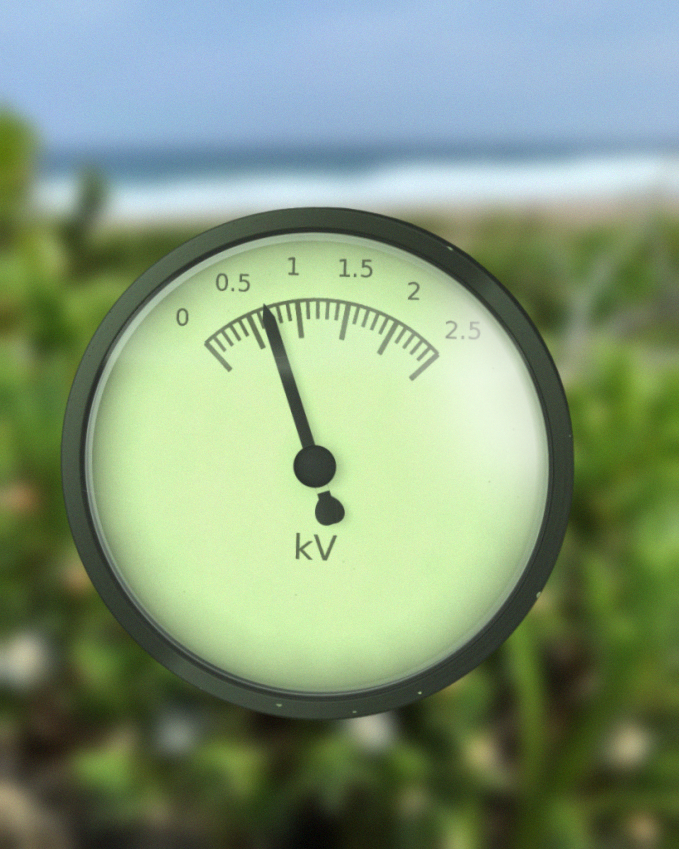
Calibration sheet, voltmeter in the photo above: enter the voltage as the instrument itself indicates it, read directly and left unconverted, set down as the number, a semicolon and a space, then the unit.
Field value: 0.7; kV
